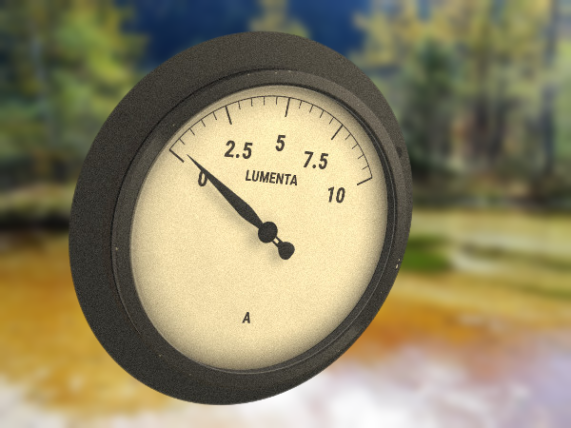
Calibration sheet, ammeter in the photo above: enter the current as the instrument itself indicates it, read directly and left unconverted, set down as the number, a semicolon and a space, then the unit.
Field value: 0.25; A
